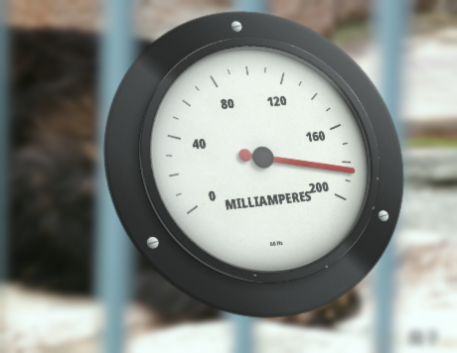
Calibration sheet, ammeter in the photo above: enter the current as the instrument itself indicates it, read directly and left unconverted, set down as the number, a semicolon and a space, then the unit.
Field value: 185; mA
